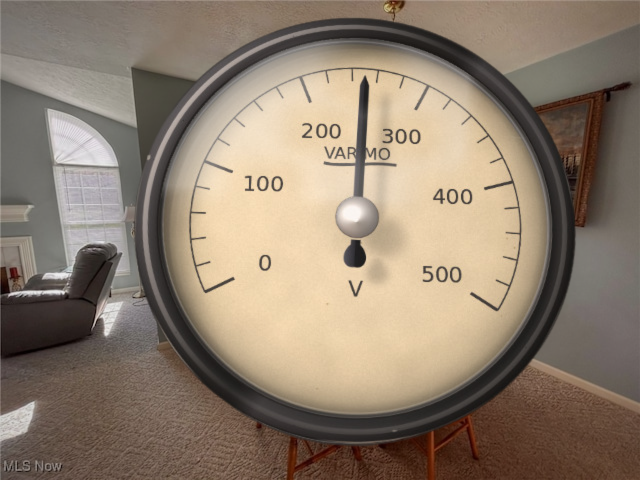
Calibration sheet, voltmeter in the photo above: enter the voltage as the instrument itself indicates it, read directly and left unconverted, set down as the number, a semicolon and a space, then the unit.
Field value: 250; V
